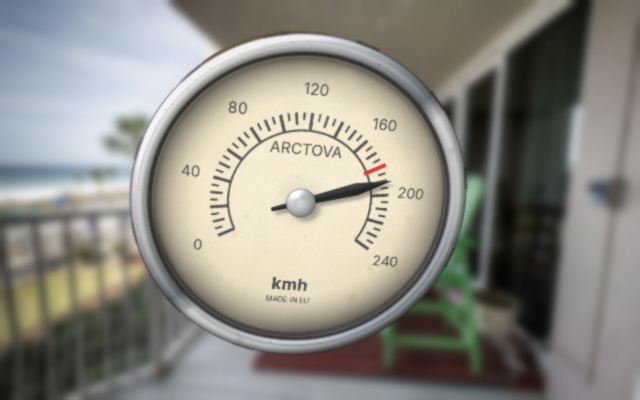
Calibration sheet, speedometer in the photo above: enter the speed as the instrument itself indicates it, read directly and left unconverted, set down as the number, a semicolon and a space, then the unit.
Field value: 190; km/h
